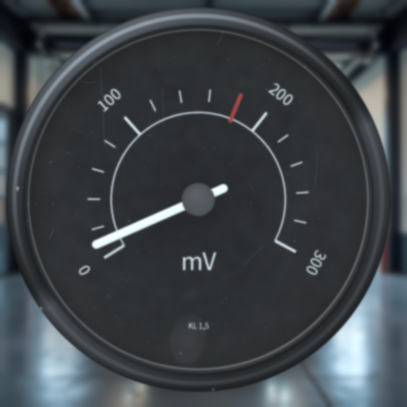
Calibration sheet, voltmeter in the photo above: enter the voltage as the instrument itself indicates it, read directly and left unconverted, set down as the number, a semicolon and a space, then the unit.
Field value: 10; mV
